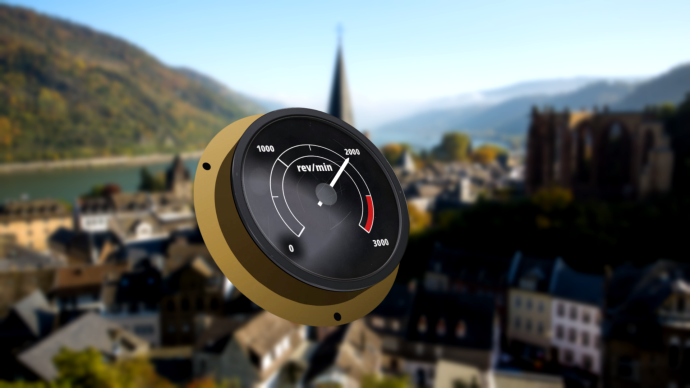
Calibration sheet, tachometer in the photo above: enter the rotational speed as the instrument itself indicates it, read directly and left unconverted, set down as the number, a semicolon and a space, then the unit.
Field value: 2000; rpm
